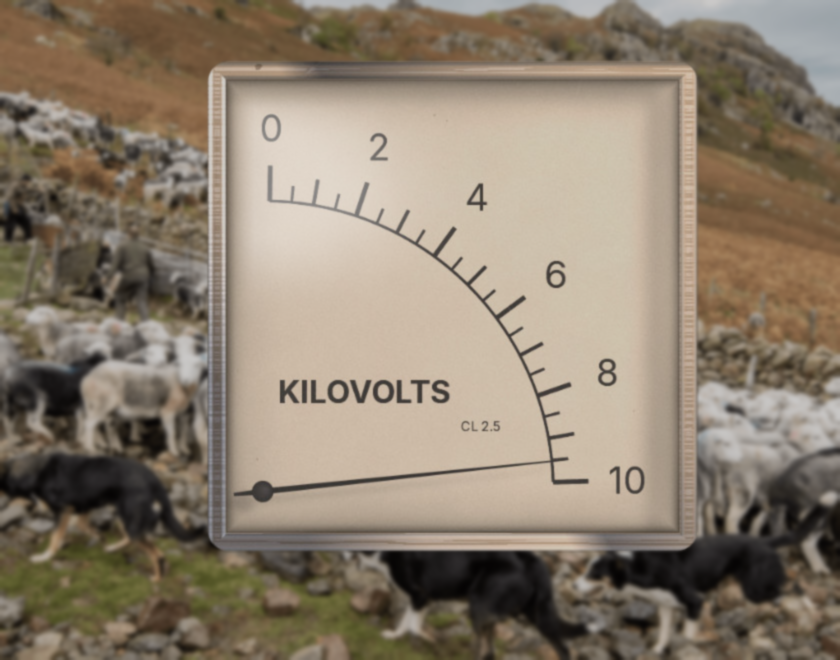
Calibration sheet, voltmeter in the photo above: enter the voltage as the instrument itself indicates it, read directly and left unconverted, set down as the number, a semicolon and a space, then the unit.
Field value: 9.5; kV
